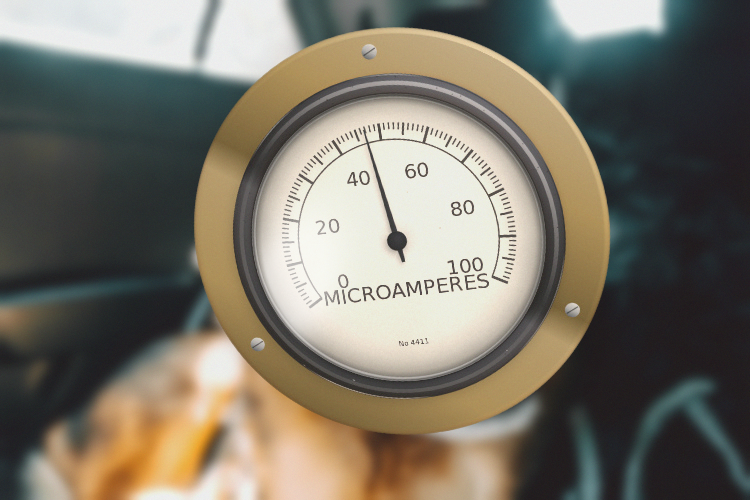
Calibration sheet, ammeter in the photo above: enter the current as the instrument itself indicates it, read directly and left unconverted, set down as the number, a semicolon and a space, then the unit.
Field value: 47; µA
